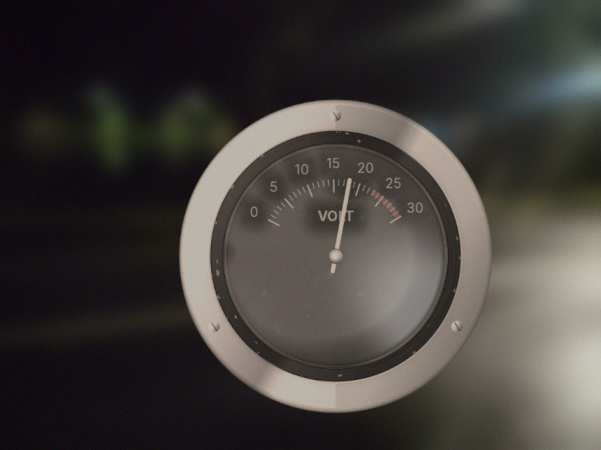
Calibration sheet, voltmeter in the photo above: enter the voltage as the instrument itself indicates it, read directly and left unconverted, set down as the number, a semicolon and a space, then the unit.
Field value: 18; V
